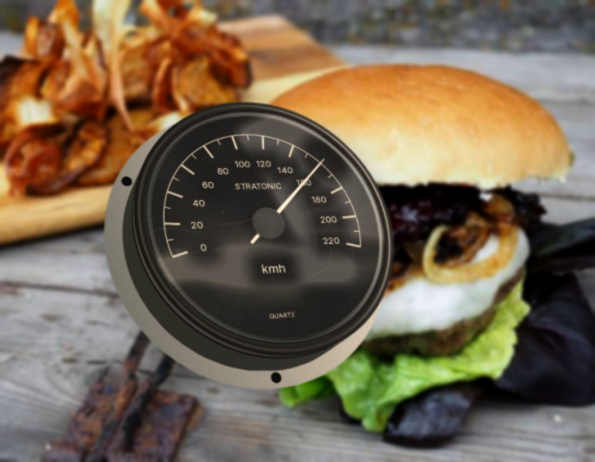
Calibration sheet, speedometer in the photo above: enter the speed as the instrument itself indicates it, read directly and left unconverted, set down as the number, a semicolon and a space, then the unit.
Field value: 160; km/h
